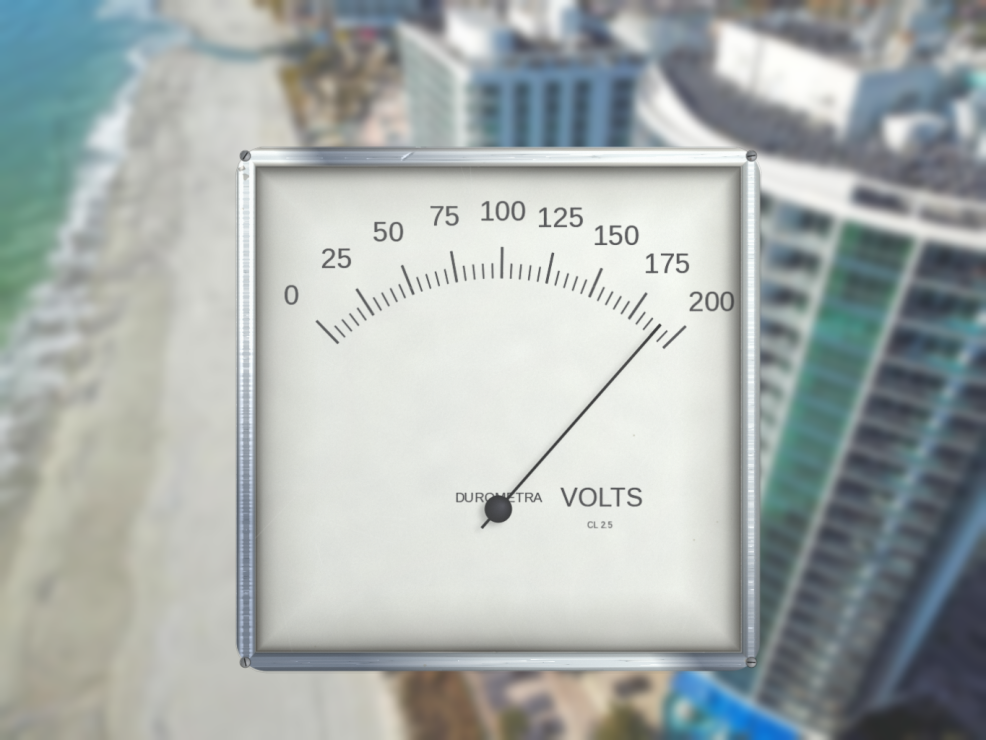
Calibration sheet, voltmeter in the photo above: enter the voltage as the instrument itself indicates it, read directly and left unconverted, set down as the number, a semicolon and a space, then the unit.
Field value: 190; V
